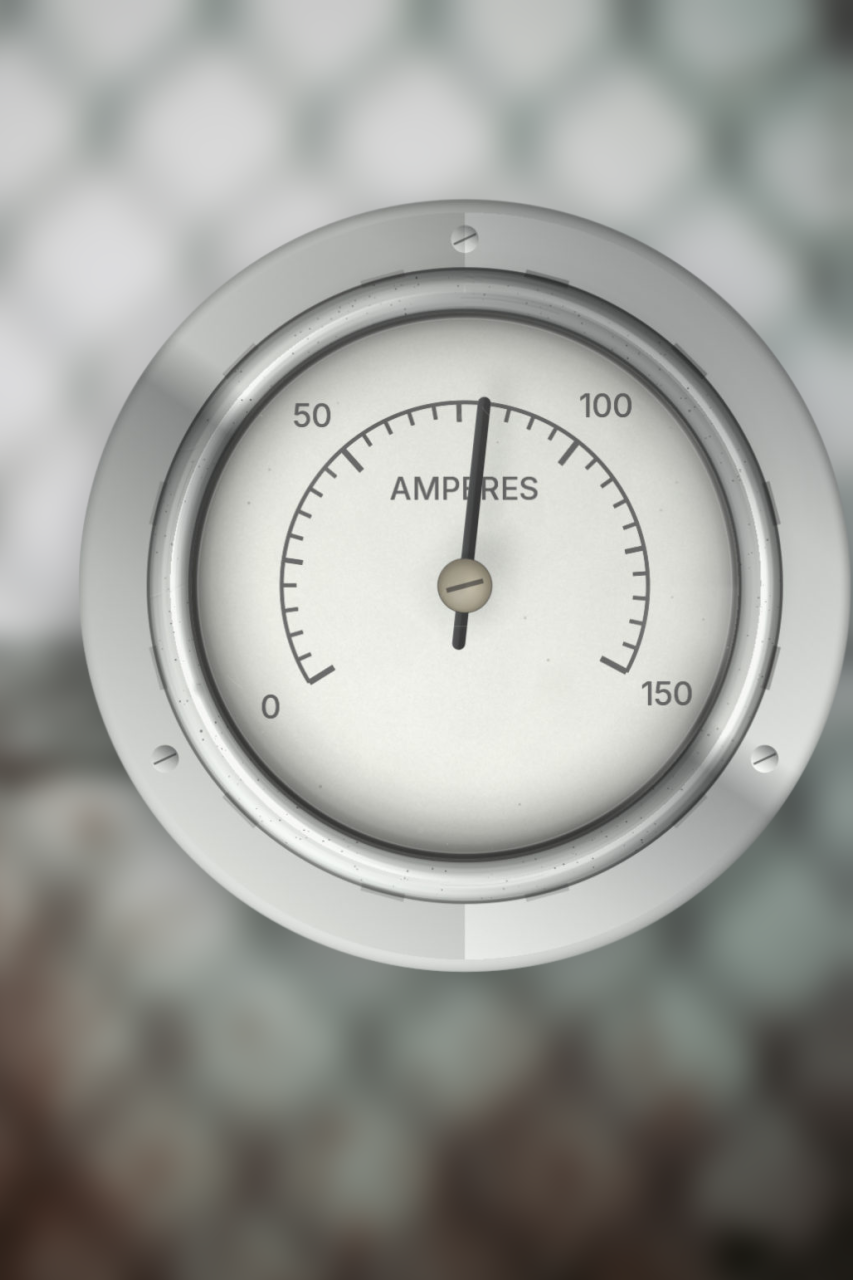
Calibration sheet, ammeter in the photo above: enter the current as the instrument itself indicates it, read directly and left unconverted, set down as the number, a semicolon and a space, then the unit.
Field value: 80; A
